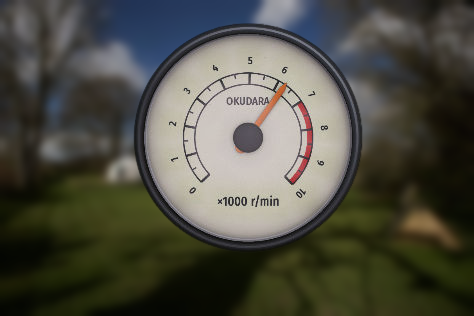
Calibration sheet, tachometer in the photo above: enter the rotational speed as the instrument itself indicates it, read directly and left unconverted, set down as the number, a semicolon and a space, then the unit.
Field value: 6250; rpm
